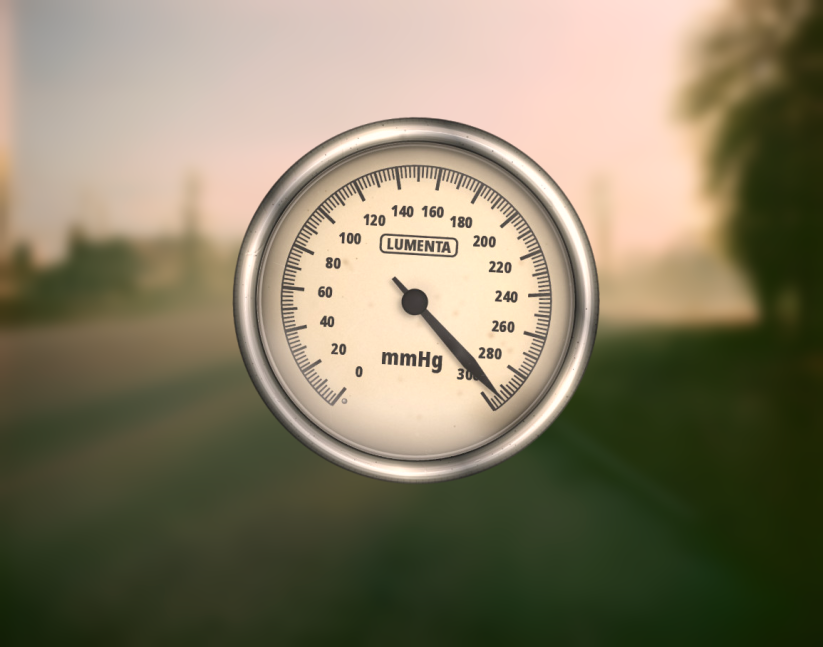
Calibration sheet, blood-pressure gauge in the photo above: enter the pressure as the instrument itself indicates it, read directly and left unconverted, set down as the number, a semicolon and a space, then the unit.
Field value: 294; mmHg
